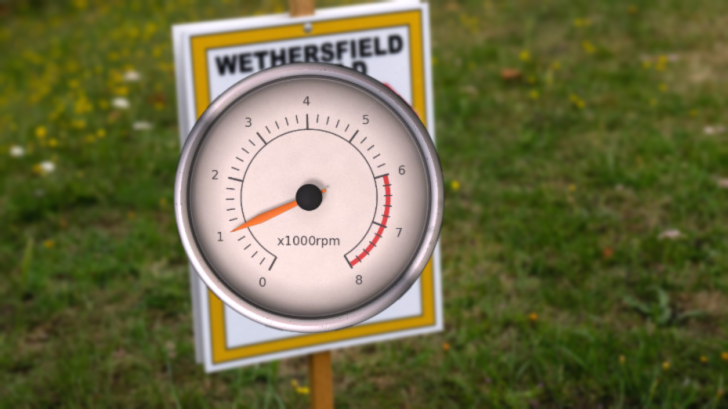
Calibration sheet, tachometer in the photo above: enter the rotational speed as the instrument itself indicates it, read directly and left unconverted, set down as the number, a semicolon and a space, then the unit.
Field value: 1000; rpm
